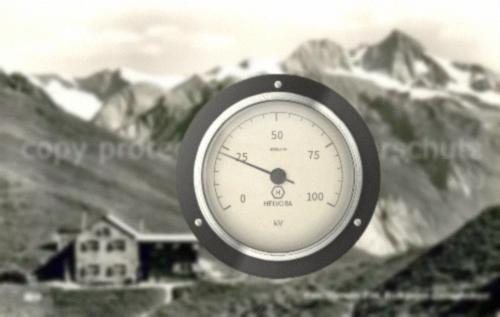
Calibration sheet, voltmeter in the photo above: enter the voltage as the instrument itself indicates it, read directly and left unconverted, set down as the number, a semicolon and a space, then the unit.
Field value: 22.5; kV
